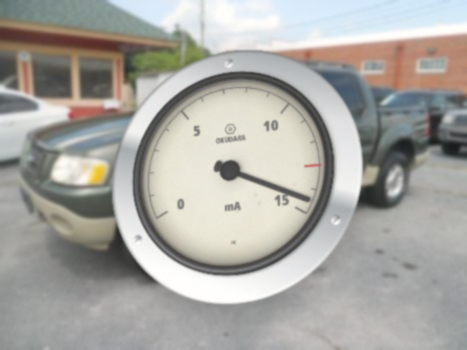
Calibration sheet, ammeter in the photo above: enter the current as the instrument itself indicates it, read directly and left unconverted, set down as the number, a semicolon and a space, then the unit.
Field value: 14.5; mA
